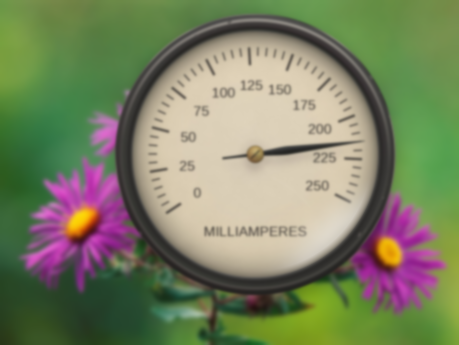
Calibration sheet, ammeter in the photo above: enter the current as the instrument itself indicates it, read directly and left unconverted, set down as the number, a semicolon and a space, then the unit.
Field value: 215; mA
